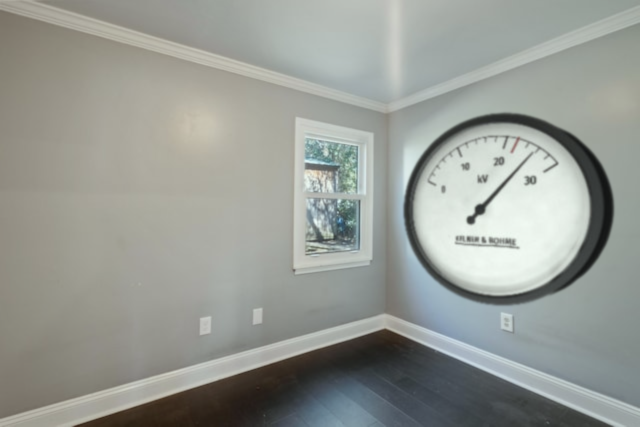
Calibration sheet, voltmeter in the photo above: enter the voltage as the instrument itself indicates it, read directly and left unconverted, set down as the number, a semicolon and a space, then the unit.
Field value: 26; kV
